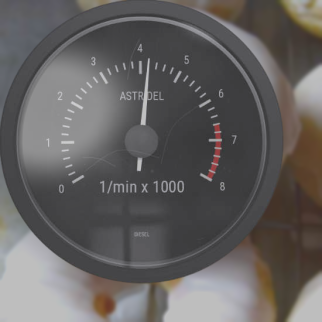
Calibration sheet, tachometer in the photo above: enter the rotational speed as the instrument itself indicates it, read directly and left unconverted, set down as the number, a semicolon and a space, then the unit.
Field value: 4200; rpm
